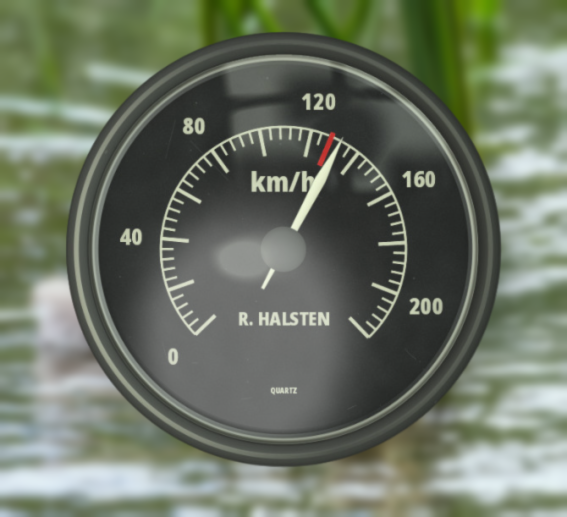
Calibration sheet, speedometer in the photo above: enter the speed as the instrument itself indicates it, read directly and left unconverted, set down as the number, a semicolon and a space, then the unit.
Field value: 132; km/h
